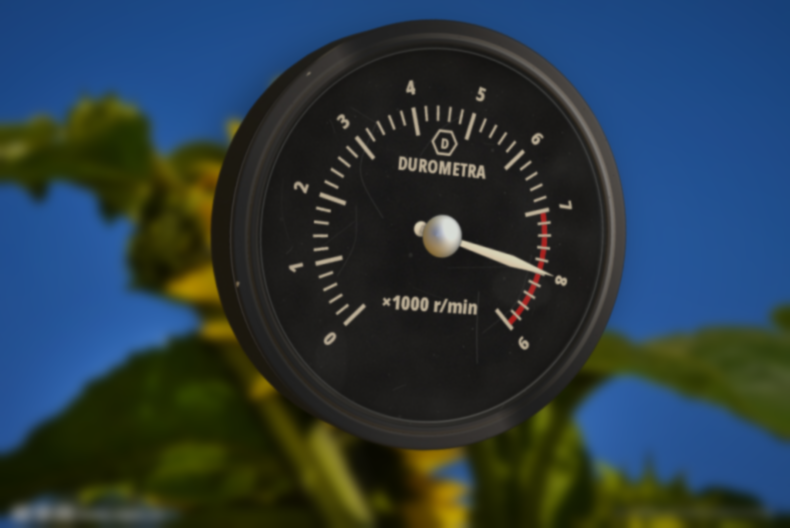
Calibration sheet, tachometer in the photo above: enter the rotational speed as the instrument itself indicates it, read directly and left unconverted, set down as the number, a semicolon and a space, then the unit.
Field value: 8000; rpm
